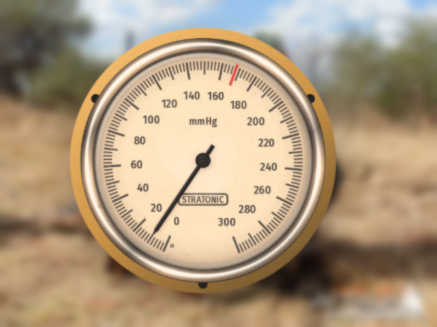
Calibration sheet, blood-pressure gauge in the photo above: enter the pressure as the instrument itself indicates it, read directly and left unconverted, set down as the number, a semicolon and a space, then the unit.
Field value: 10; mmHg
